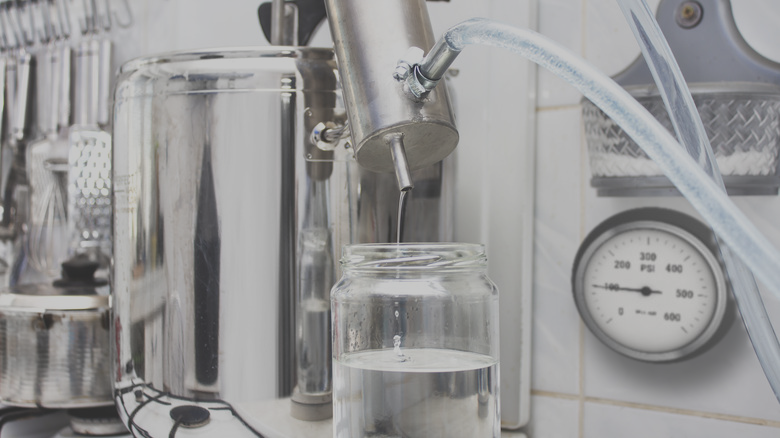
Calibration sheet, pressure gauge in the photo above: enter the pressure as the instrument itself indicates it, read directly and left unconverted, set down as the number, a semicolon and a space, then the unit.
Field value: 100; psi
